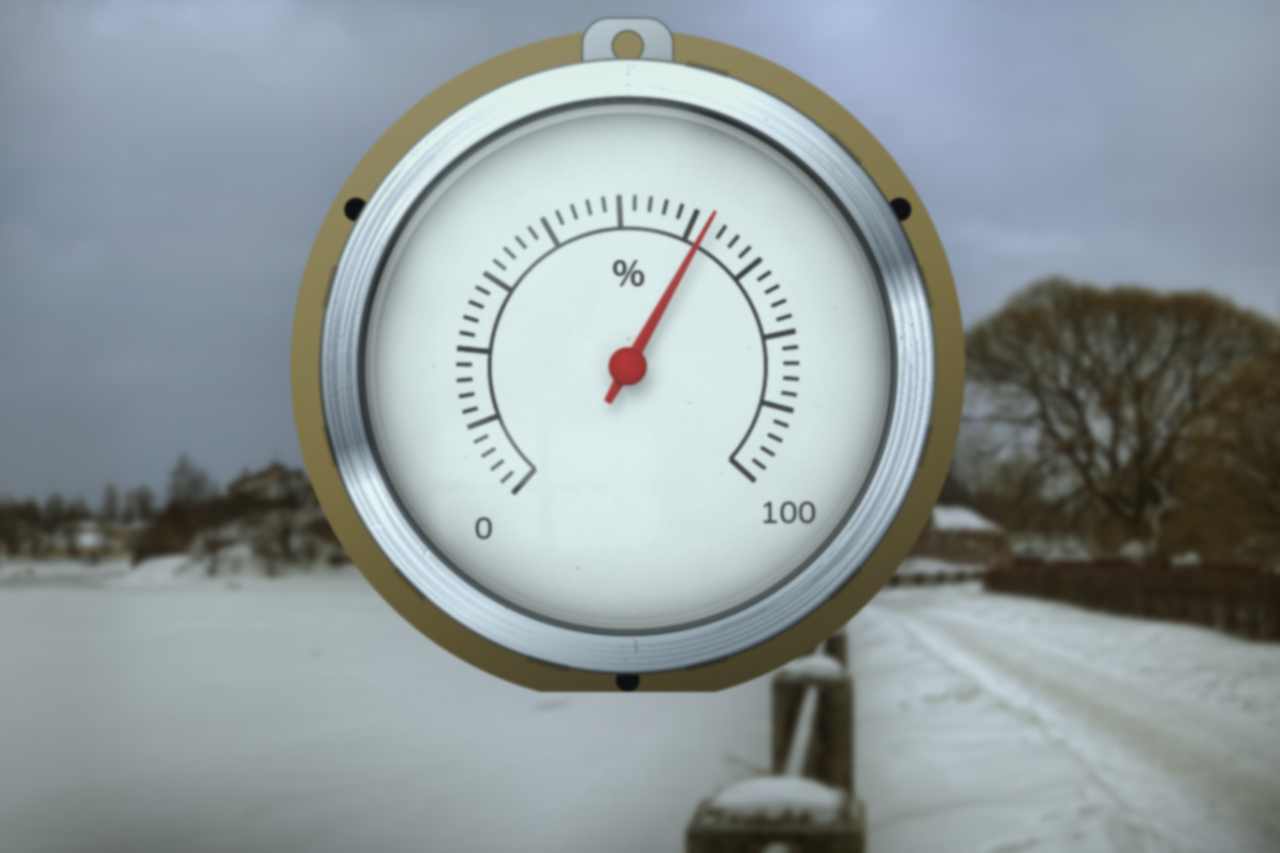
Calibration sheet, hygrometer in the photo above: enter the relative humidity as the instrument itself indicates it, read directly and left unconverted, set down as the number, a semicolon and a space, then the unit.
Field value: 62; %
